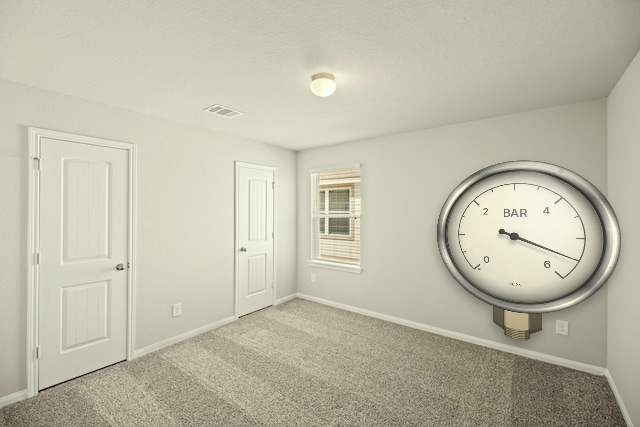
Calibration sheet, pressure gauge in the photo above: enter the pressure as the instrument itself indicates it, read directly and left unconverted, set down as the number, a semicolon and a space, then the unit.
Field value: 5.5; bar
